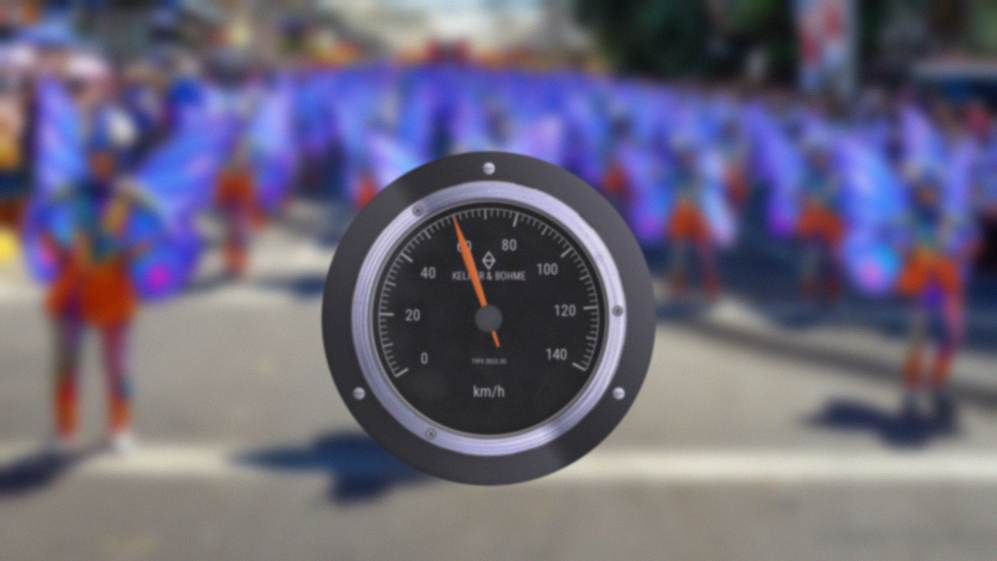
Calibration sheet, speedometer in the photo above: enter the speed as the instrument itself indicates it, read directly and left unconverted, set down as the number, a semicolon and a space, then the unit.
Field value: 60; km/h
